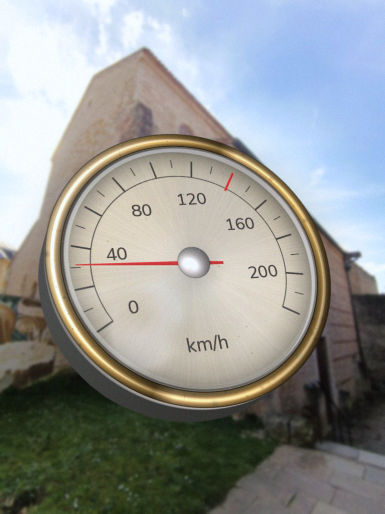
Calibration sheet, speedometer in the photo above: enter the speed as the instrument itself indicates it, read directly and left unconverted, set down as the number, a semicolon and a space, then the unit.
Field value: 30; km/h
